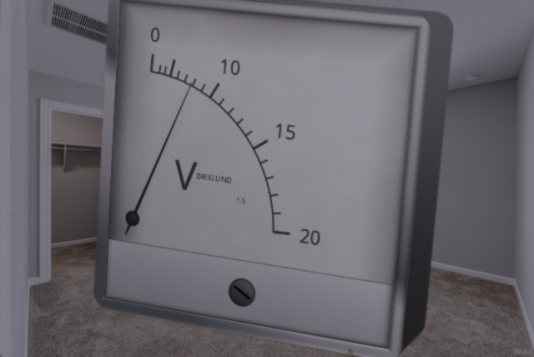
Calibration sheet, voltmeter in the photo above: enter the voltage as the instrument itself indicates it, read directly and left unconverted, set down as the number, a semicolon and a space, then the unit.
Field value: 8; V
